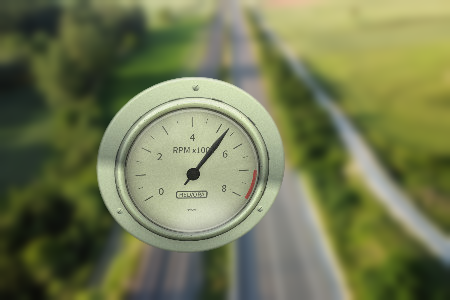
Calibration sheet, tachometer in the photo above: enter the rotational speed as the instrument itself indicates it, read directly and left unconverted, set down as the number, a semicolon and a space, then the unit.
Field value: 5250; rpm
